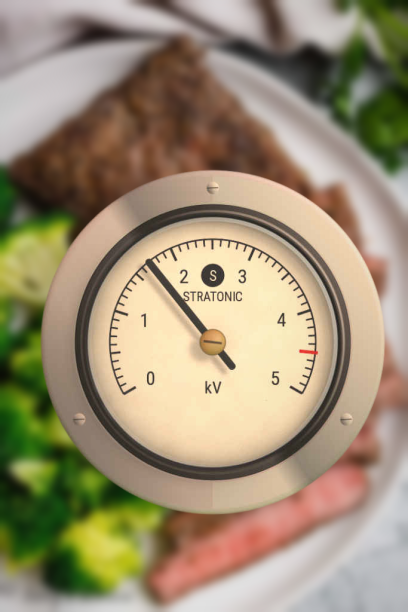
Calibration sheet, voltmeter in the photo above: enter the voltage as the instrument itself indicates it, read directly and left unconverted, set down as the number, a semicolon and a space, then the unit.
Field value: 1.7; kV
